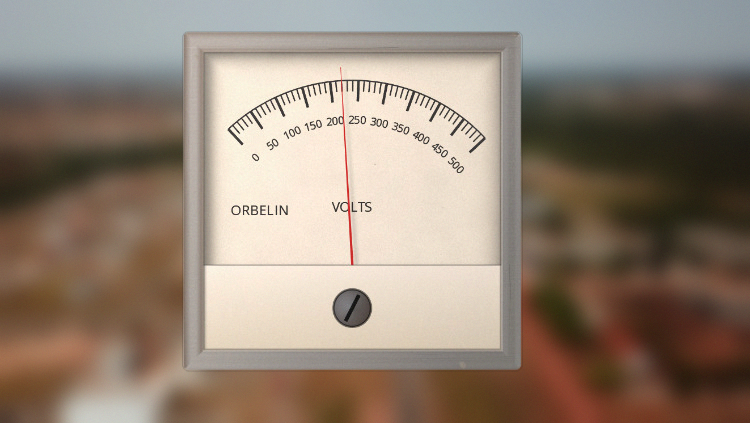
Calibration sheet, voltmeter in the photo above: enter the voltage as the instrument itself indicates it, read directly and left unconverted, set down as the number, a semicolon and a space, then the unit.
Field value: 220; V
